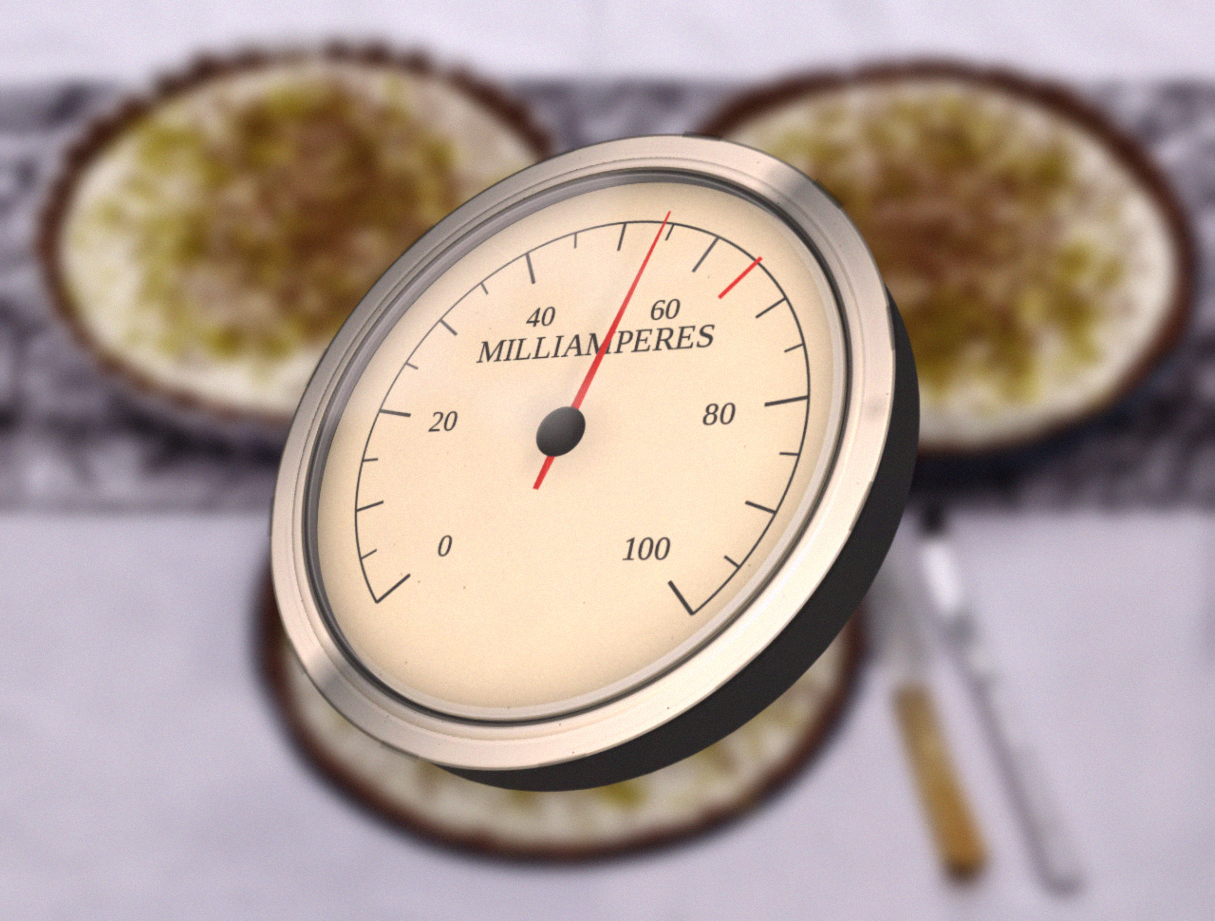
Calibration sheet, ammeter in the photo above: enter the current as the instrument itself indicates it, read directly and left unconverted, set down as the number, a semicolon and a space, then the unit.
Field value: 55; mA
